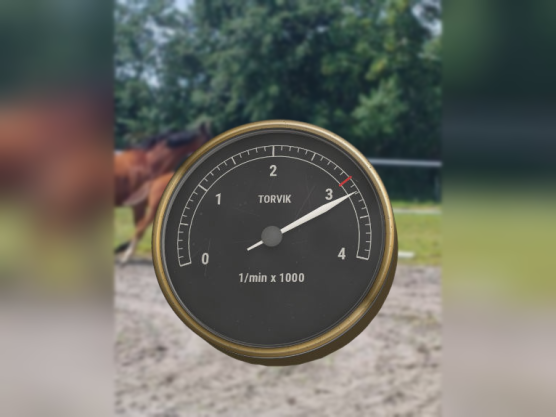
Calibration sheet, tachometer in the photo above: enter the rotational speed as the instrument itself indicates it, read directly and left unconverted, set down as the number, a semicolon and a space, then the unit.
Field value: 3200; rpm
